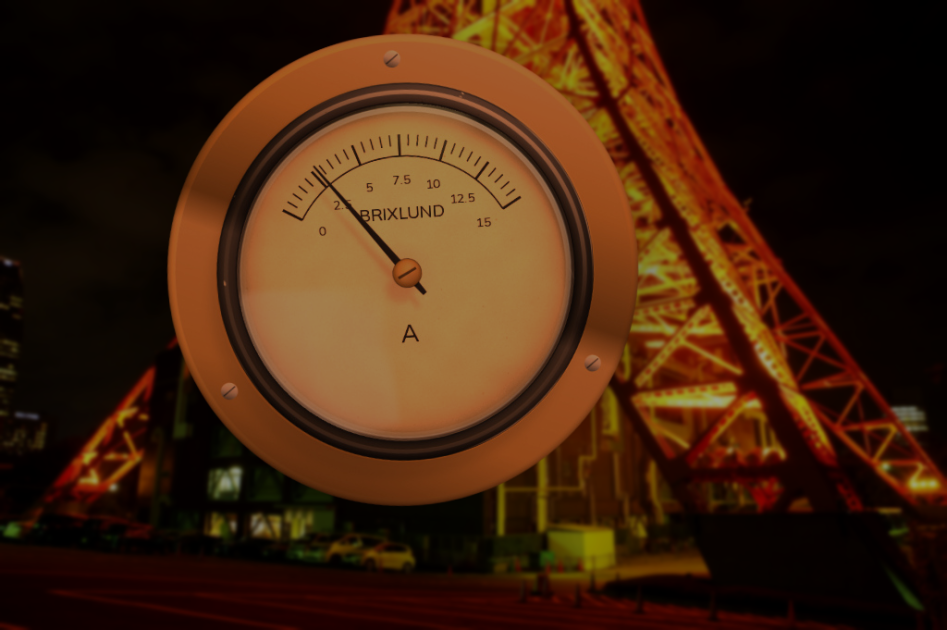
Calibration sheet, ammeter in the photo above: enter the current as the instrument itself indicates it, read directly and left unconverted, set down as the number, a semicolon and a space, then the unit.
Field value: 2.75; A
